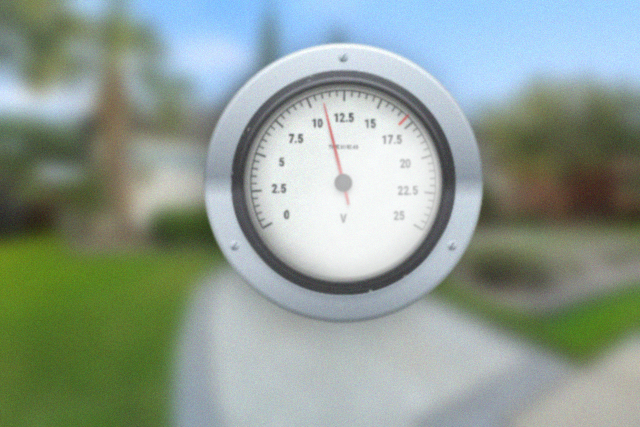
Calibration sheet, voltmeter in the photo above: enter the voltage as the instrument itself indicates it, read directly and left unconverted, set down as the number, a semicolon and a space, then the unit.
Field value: 11; V
